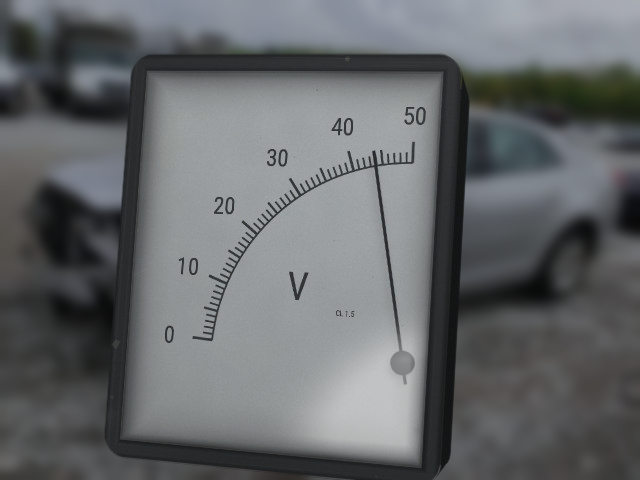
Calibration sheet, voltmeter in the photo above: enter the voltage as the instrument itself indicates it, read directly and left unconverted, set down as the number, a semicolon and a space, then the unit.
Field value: 44; V
